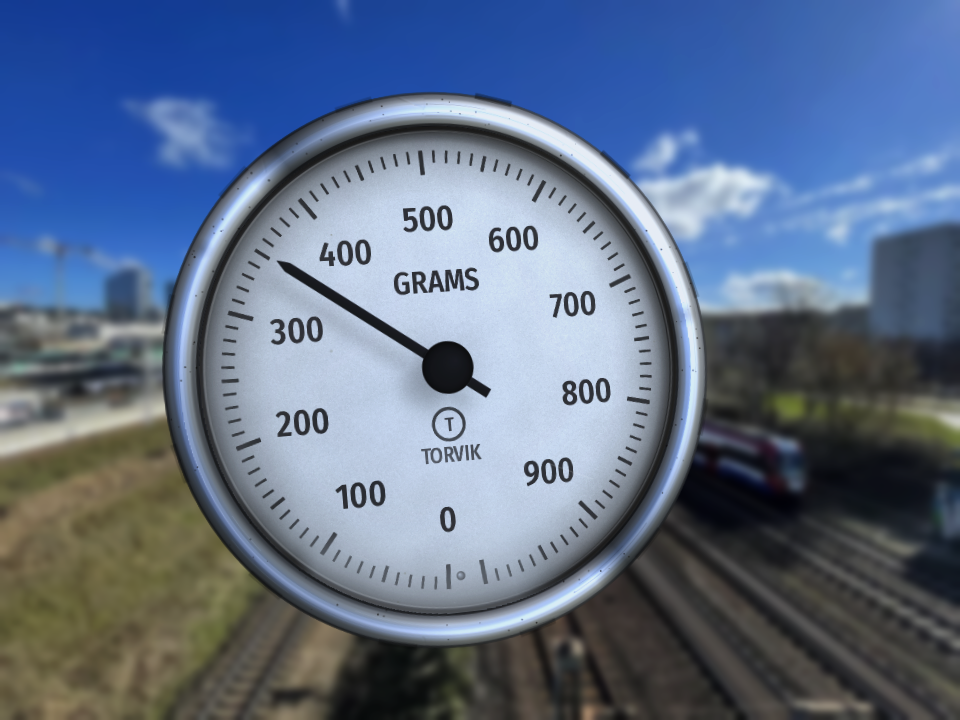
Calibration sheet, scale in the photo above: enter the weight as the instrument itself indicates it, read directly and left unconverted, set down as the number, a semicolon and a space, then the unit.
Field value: 350; g
